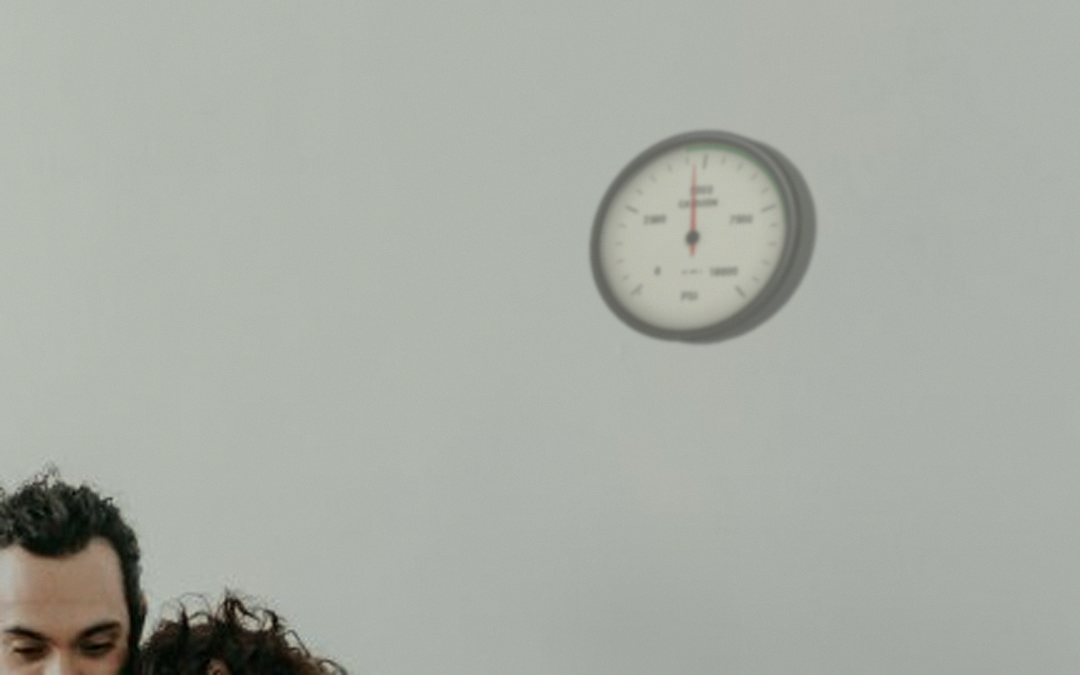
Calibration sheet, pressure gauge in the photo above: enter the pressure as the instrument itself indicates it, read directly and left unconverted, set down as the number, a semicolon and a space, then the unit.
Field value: 4750; psi
